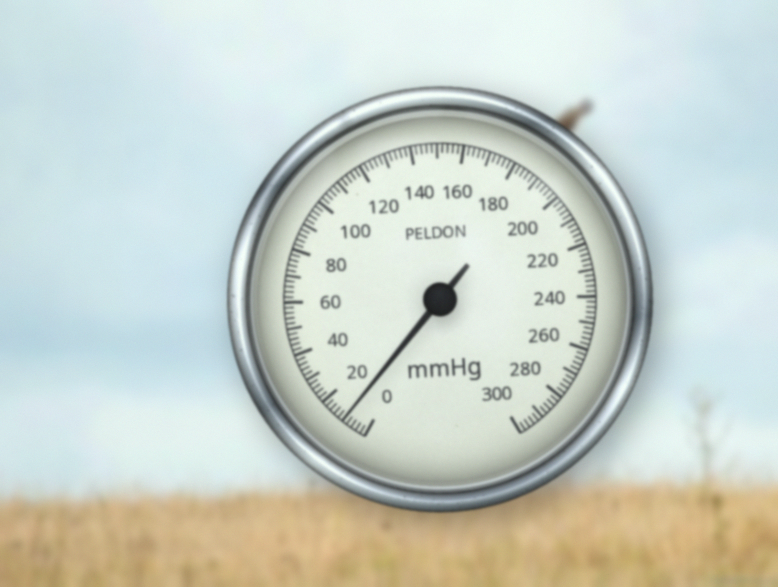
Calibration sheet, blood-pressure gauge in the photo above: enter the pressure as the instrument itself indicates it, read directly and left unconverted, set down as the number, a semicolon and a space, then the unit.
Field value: 10; mmHg
